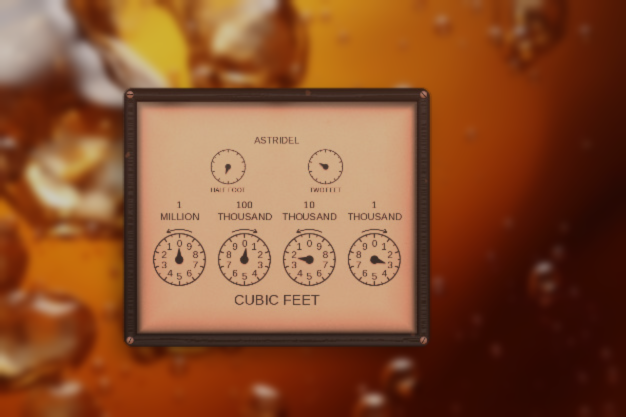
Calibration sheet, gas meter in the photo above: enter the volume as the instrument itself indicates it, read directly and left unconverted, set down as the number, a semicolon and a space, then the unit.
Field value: 2300; ft³
